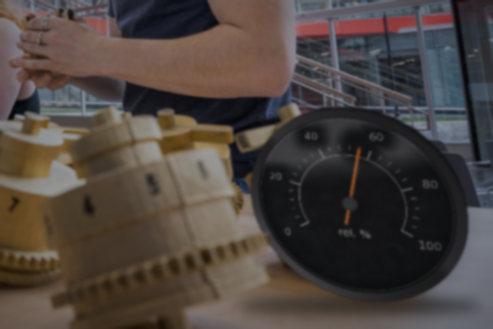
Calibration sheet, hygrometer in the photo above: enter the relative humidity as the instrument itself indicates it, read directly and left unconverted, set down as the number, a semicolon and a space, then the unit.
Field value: 56; %
